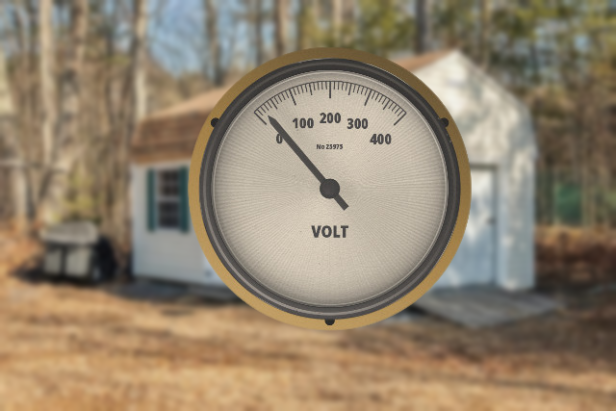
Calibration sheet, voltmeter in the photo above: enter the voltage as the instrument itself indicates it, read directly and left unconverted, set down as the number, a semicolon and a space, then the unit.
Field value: 20; V
